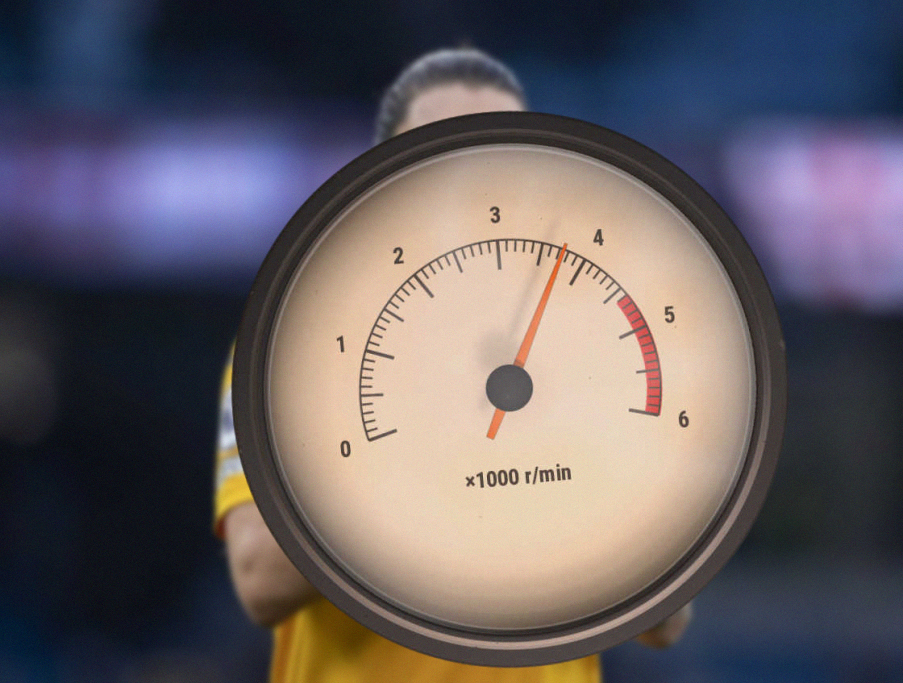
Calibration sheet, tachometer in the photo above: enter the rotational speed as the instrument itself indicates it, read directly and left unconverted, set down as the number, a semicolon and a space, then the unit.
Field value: 3750; rpm
